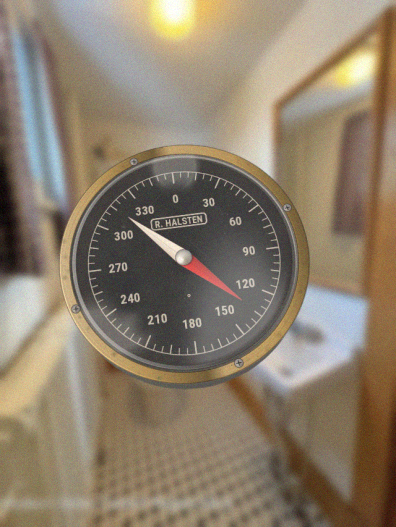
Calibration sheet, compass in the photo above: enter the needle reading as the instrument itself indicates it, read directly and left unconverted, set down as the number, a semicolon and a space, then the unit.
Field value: 135; °
